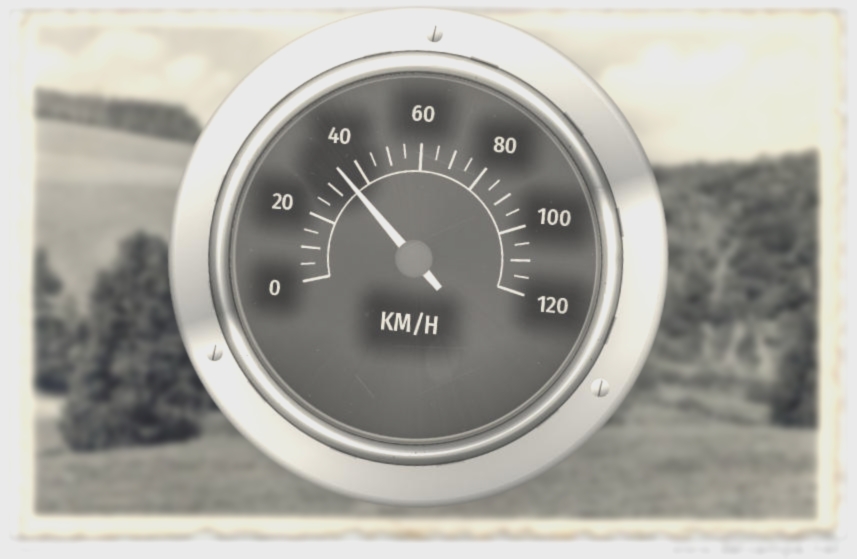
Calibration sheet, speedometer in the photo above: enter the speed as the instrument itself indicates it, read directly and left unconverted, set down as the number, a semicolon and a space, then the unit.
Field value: 35; km/h
